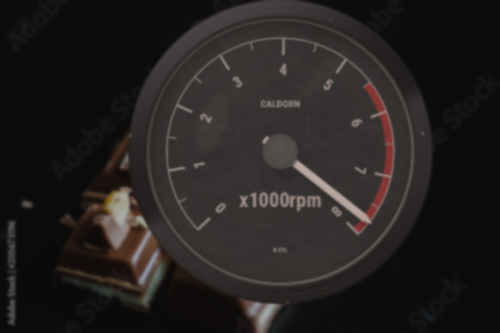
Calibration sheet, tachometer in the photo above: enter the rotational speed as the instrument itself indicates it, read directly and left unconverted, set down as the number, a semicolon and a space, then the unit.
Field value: 7750; rpm
